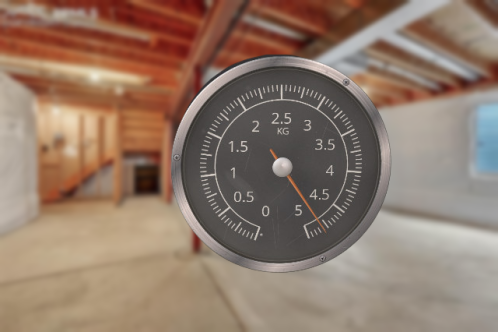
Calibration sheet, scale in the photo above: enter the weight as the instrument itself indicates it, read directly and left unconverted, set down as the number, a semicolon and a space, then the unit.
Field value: 4.8; kg
